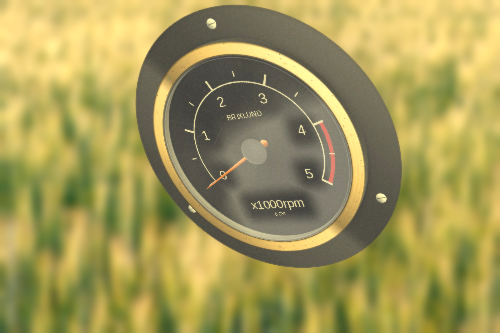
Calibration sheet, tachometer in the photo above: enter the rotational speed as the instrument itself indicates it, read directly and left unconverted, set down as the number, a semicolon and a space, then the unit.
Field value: 0; rpm
